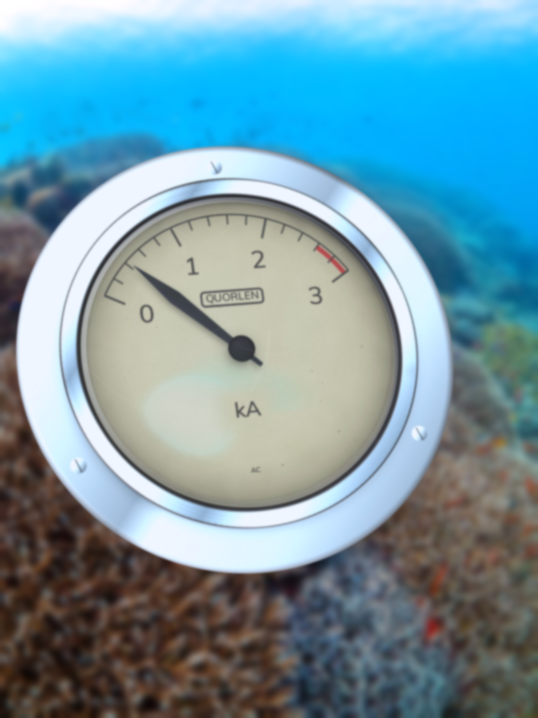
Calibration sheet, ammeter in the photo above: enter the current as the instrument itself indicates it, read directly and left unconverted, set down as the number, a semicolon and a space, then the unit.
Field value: 0.4; kA
